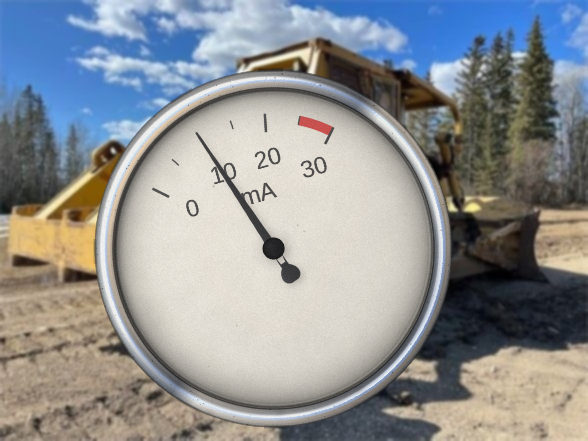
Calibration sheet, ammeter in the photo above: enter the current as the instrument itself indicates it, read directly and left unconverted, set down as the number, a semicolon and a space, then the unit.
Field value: 10; mA
